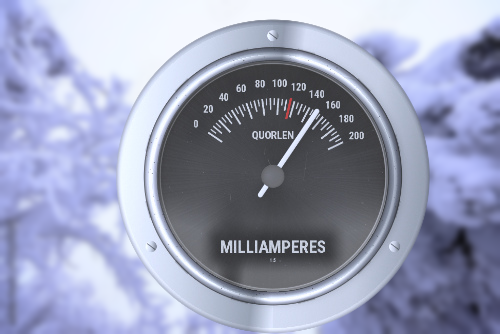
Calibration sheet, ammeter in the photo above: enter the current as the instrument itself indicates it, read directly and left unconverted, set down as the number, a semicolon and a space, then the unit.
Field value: 150; mA
